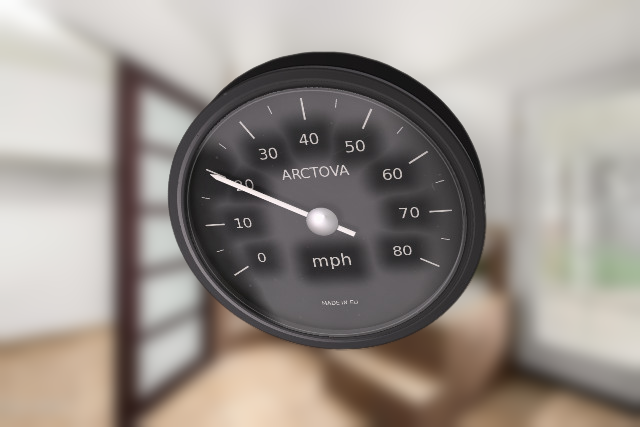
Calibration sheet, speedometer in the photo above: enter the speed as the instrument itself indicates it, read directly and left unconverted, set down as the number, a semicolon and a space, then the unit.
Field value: 20; mph
